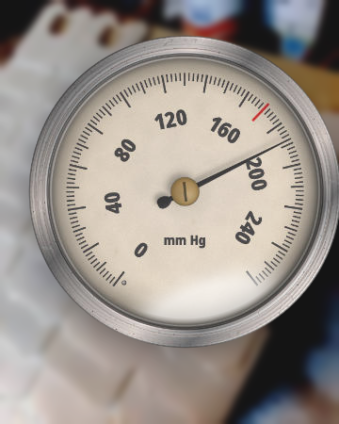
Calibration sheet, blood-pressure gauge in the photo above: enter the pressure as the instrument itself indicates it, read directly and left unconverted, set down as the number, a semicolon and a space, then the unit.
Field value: 188; mmHg
